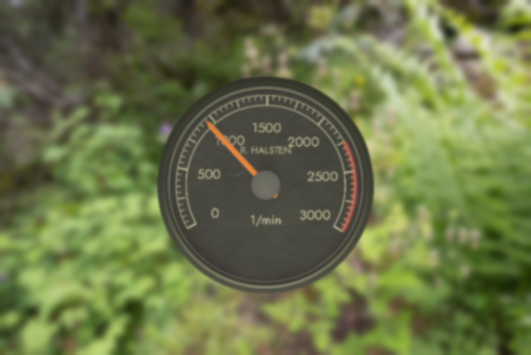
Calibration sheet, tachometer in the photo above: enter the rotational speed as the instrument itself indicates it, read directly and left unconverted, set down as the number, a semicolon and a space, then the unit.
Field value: 950; rpm
